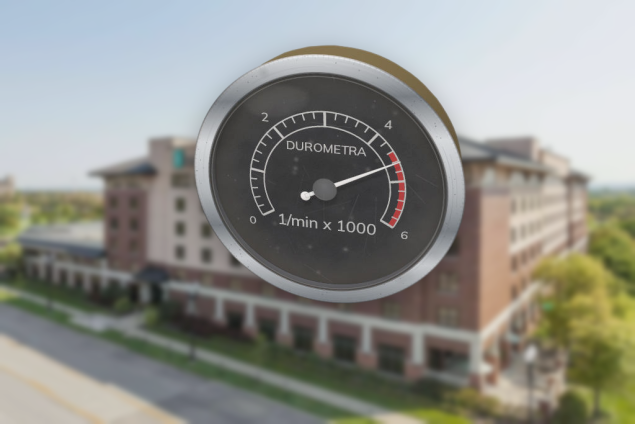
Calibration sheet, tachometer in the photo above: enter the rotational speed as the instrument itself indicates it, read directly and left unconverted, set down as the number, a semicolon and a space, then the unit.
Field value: 4600; rpm
